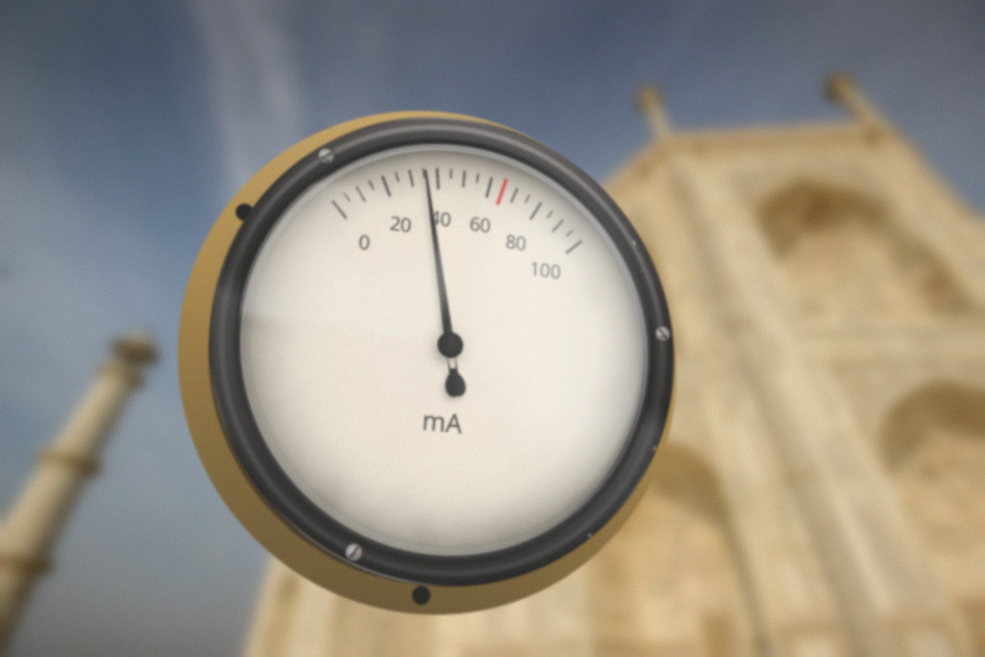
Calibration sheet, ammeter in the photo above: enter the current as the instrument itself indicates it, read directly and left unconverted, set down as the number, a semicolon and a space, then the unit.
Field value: 35; mA
